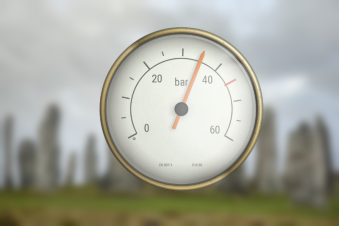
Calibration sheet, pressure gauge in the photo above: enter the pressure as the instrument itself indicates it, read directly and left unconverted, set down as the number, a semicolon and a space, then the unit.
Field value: 35; bar
